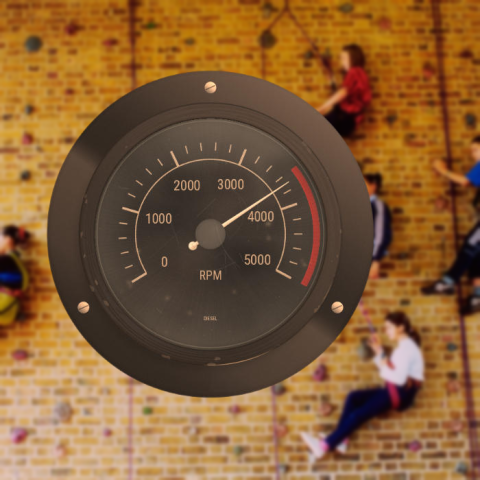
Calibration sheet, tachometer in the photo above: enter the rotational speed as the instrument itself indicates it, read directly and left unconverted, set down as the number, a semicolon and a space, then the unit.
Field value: 3700; rpm
